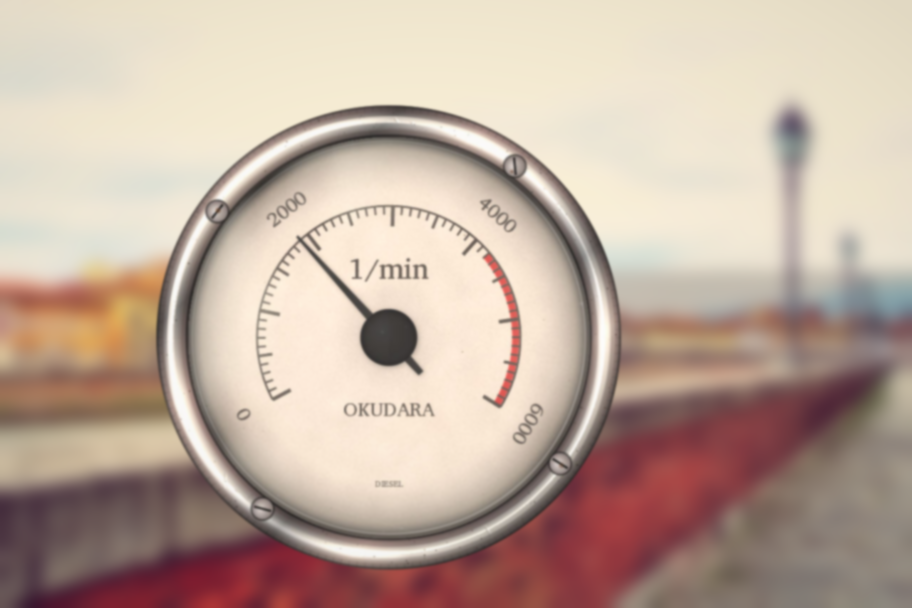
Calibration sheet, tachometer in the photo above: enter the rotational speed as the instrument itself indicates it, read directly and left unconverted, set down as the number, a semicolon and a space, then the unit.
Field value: 1900; rpm
